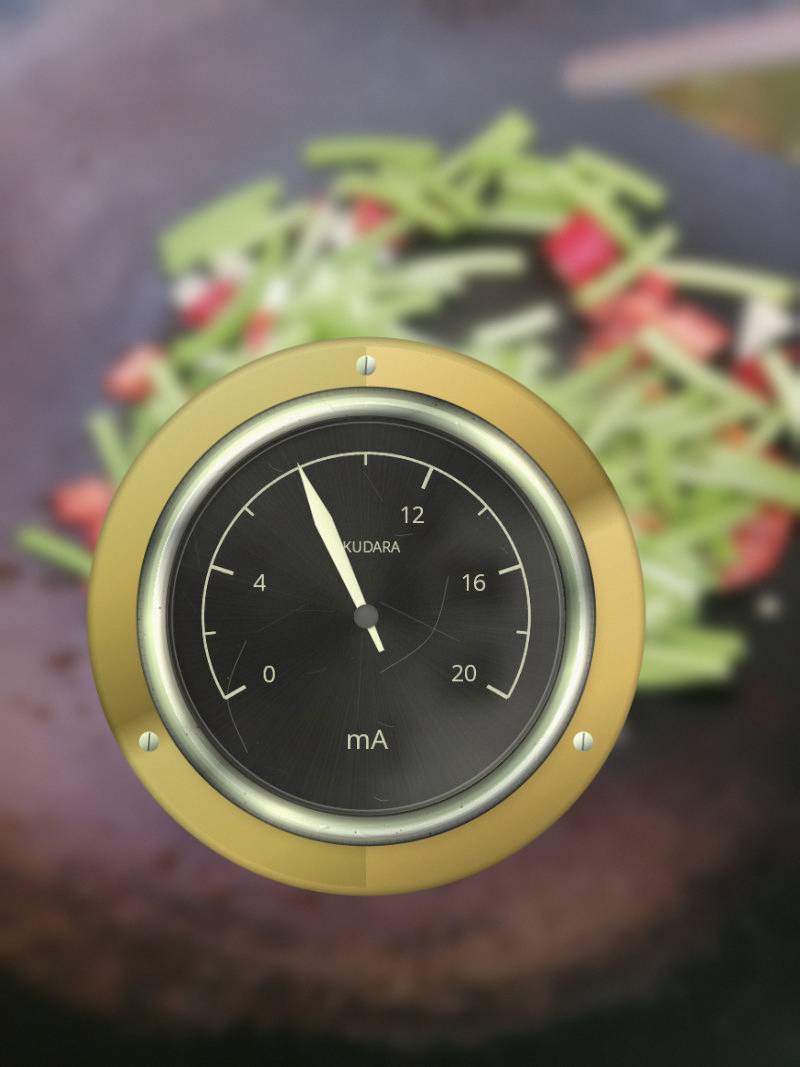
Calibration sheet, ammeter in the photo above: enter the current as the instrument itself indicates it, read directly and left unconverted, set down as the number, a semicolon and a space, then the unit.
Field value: 8; mA
